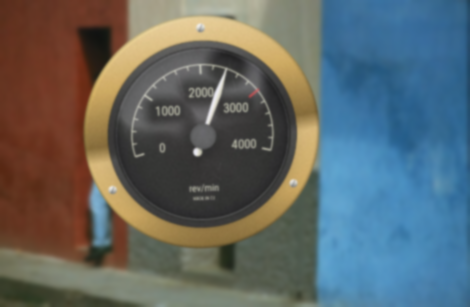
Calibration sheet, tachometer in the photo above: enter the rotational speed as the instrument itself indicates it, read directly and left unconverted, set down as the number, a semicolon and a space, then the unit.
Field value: 2400; rpm
